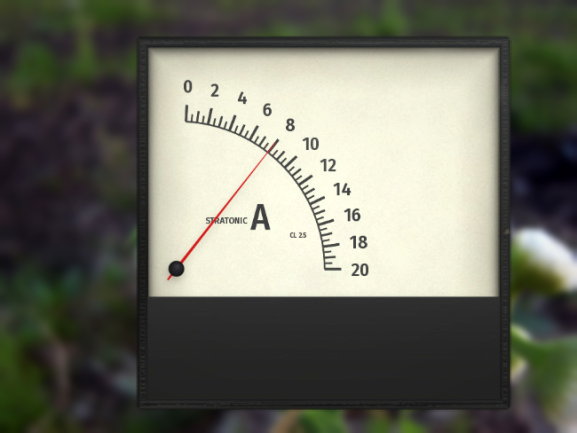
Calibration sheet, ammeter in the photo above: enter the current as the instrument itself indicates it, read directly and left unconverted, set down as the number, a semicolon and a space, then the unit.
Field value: 8; A
